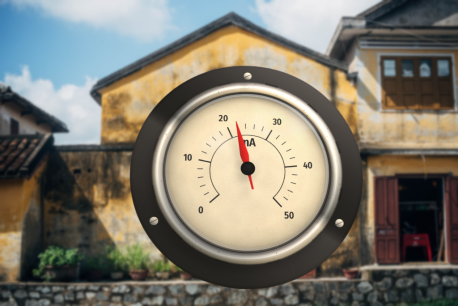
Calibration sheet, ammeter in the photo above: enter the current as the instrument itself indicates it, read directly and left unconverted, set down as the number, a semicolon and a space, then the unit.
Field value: 22; mA
